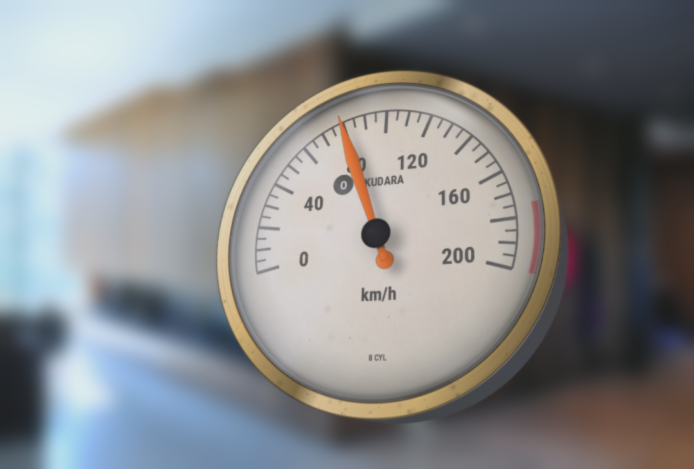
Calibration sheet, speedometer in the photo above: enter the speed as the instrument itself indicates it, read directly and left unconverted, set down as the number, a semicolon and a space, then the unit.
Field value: 80; km/h
